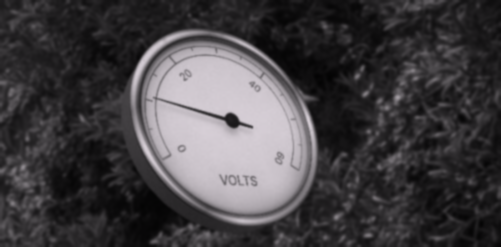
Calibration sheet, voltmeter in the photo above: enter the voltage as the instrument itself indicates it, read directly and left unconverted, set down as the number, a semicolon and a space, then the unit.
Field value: 10; V
